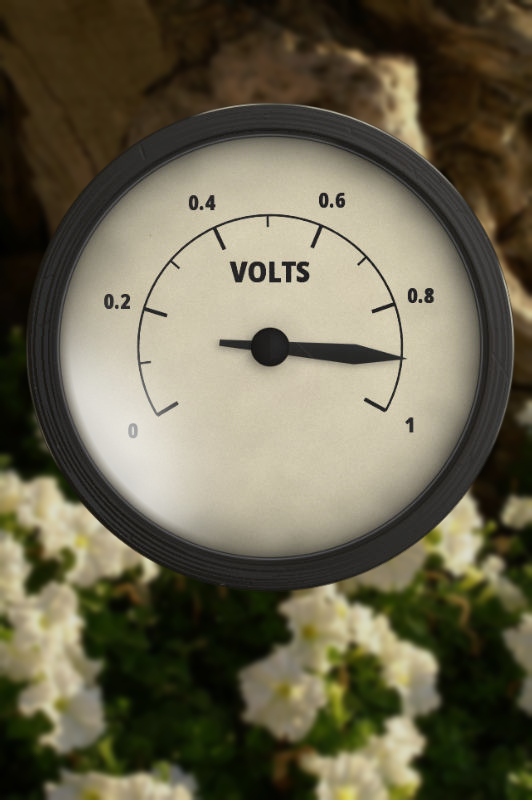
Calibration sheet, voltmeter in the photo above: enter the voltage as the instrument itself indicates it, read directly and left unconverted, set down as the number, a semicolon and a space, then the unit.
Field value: 0.9; V
